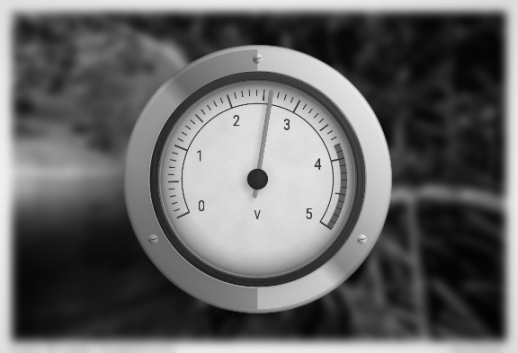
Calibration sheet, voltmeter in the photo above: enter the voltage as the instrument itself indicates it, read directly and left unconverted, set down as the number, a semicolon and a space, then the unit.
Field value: 2.6; V
